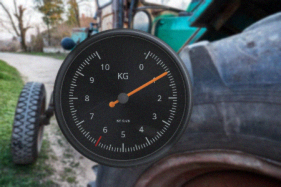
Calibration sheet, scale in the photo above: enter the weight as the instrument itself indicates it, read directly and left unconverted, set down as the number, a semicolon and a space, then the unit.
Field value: 1; kg
